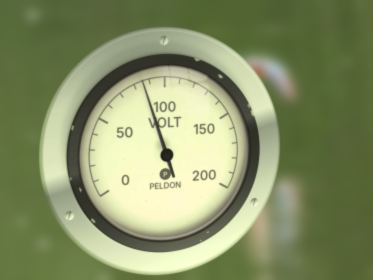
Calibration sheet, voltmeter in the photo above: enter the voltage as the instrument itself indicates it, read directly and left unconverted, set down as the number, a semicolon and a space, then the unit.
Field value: 85; V
